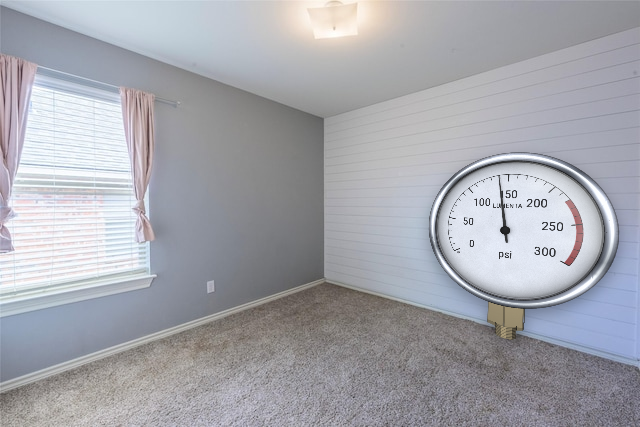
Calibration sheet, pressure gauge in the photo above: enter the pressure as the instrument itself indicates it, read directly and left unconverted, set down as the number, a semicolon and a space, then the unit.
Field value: 140; psi
